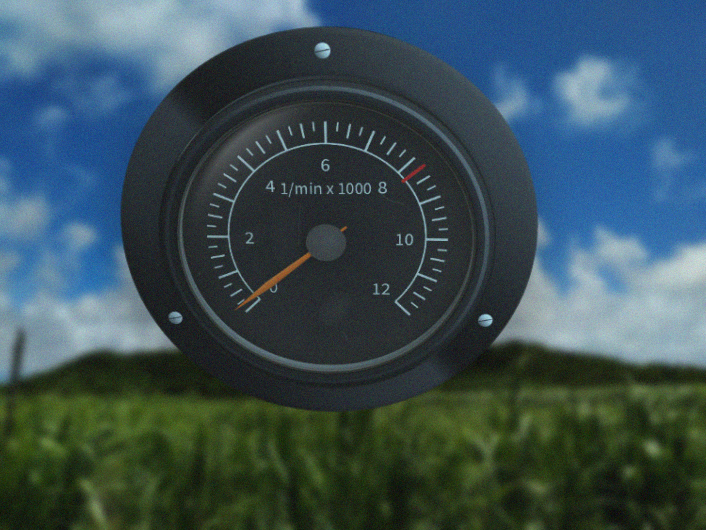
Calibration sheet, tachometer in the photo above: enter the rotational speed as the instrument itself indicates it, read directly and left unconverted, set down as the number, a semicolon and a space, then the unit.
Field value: 250; rpm
